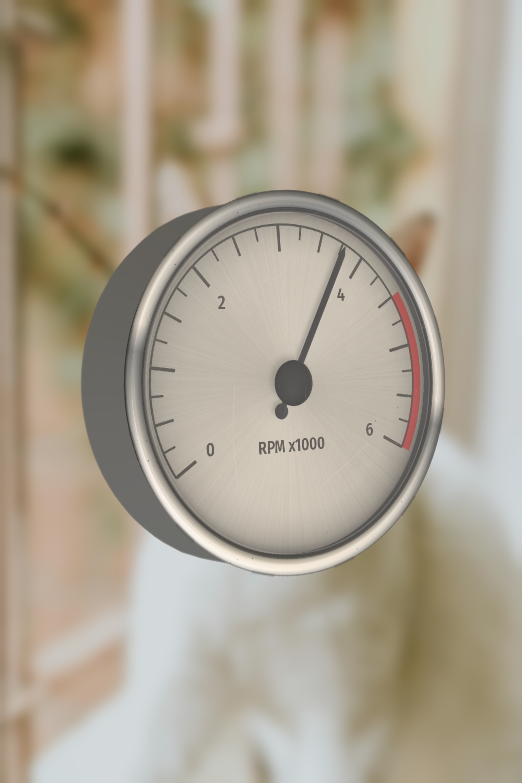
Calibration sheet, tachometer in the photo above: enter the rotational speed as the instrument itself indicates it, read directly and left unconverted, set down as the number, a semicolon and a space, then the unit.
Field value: 3750; rpm
